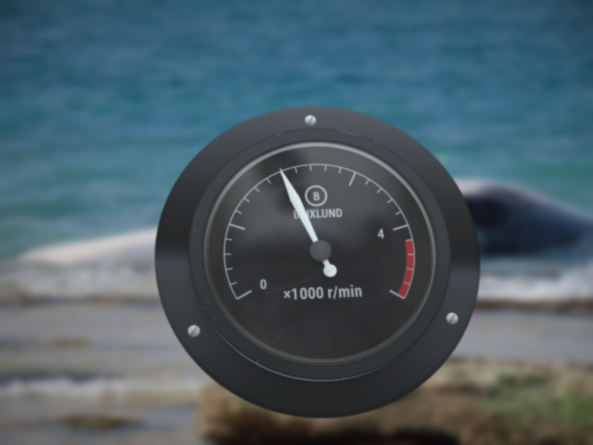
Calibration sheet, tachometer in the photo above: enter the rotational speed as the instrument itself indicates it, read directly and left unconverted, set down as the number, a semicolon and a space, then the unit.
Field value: 2000; rpm
